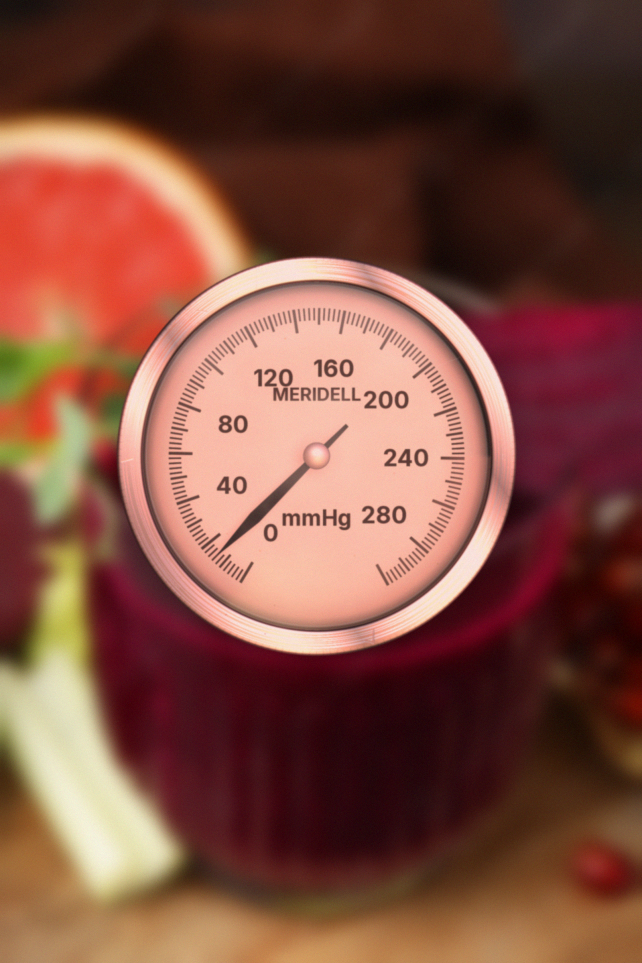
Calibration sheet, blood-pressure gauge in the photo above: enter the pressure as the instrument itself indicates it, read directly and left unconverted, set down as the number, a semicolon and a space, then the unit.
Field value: 14; mmHg
